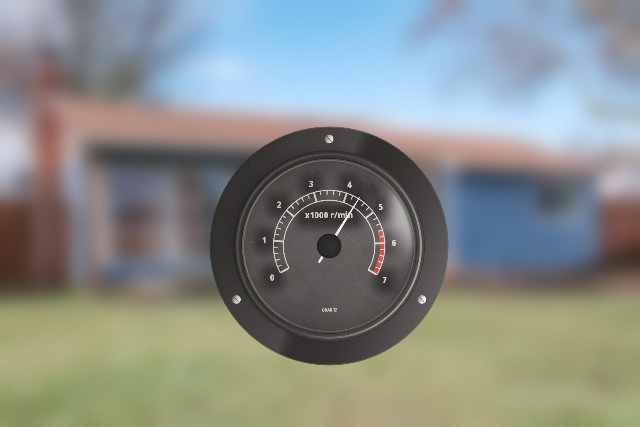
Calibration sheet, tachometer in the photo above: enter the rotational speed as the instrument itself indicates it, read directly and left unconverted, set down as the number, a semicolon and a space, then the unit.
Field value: 4400; rpm
